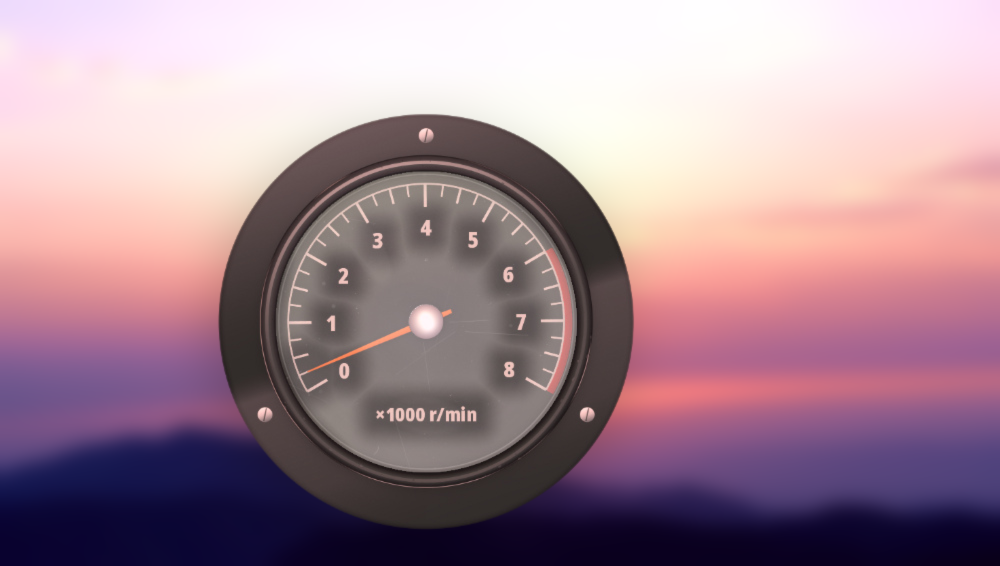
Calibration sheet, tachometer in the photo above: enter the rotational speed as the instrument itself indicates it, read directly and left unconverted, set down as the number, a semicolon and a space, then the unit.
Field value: 250; rpm
